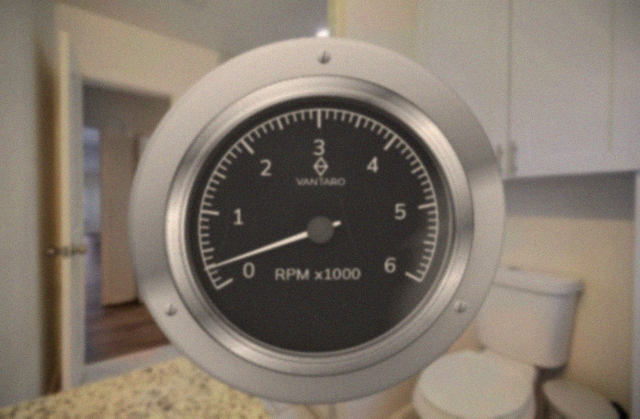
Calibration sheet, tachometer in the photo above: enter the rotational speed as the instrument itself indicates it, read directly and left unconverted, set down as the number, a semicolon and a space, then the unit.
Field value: 300; rpm
